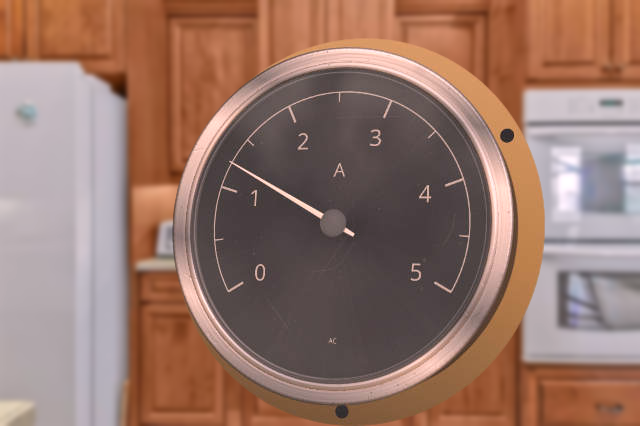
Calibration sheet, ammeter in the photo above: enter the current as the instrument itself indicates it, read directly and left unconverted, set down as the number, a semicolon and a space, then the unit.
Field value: 1.25; A
